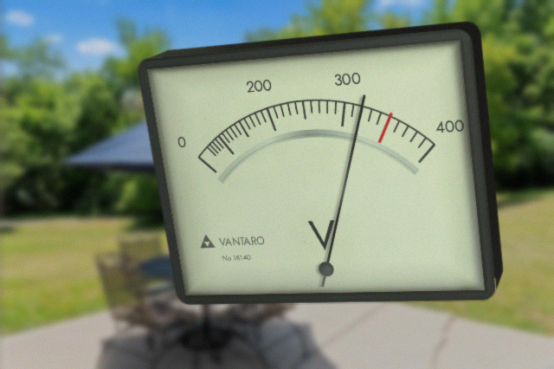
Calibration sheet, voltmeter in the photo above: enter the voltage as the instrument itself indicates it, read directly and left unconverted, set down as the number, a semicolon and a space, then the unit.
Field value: 320; V
